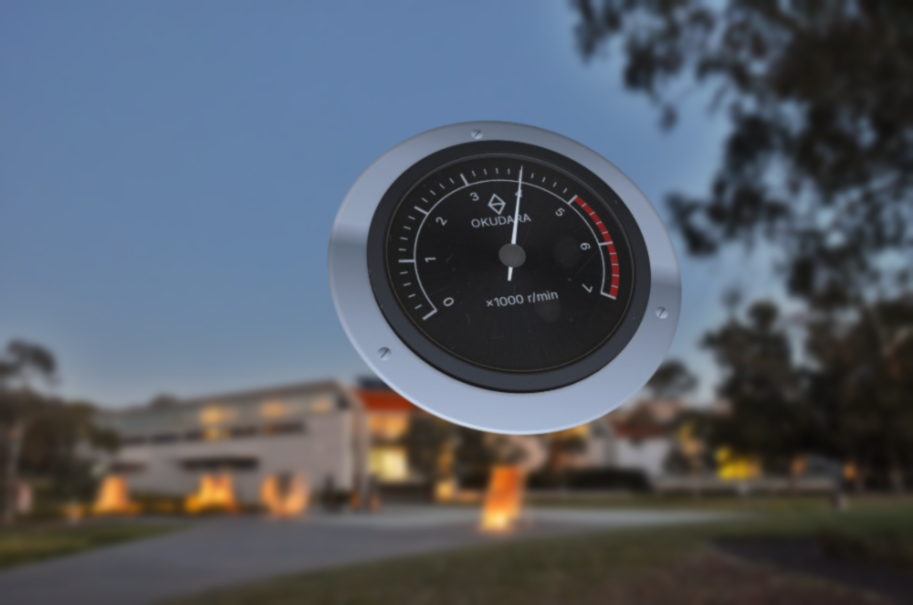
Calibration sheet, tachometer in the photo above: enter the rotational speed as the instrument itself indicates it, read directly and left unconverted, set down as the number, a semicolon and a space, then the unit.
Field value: 4000; rpm
